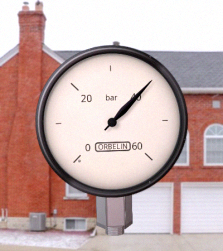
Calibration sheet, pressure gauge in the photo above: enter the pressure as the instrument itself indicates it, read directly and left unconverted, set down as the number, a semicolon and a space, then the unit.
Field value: 40; bar
